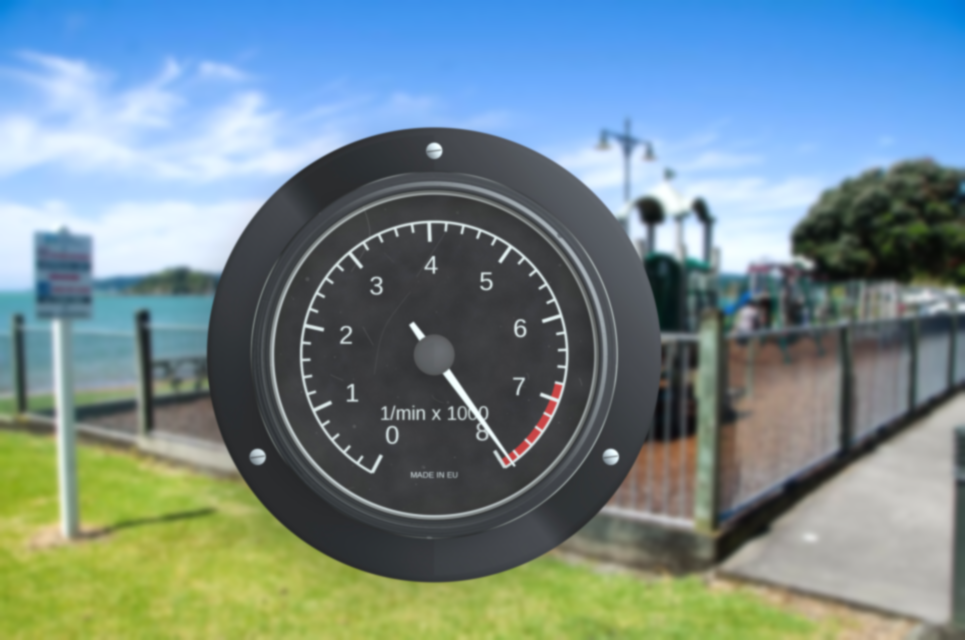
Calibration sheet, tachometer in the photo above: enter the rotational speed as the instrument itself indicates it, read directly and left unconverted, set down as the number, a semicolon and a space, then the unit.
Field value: 7900; rpm
